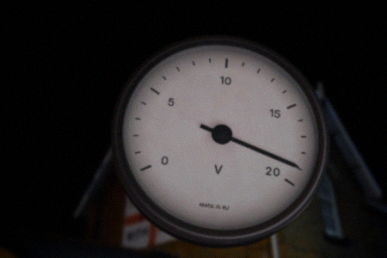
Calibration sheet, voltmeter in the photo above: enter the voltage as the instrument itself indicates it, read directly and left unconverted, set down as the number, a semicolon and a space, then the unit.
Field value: 19; V
